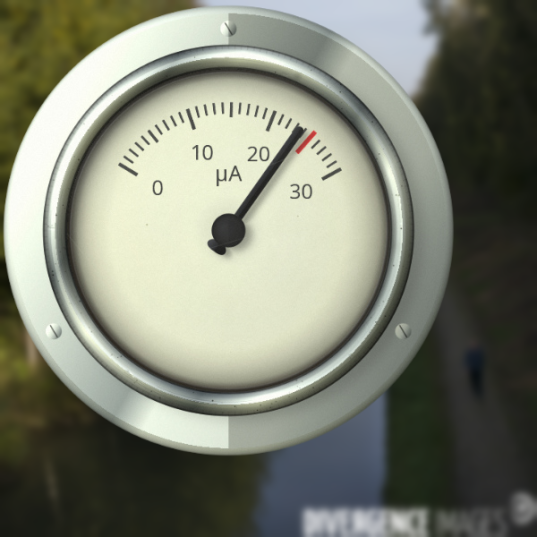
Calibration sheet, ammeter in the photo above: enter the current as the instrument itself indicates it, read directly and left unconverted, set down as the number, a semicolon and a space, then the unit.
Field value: 23.5; µA
